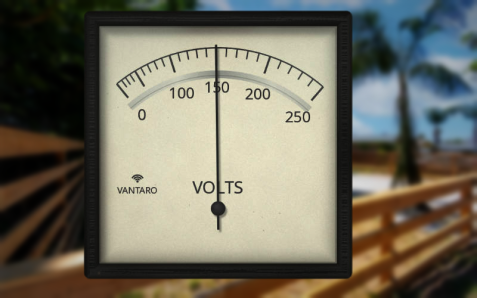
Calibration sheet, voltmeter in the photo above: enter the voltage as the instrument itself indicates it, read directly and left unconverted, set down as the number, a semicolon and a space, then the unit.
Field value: 150; V
